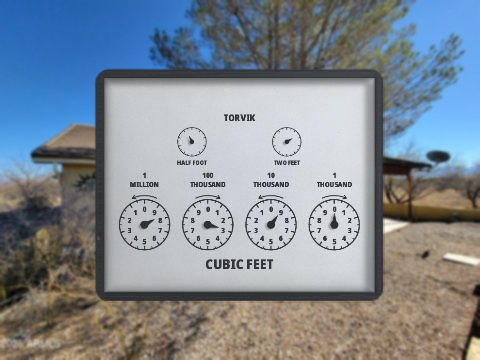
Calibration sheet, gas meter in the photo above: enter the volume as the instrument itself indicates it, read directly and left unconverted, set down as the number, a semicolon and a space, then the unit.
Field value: 829000; ft³
